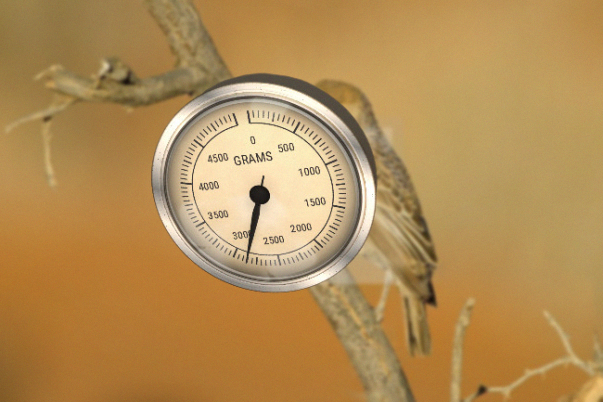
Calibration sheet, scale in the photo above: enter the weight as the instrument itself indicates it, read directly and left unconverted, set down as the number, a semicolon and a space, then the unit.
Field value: 2850; g
